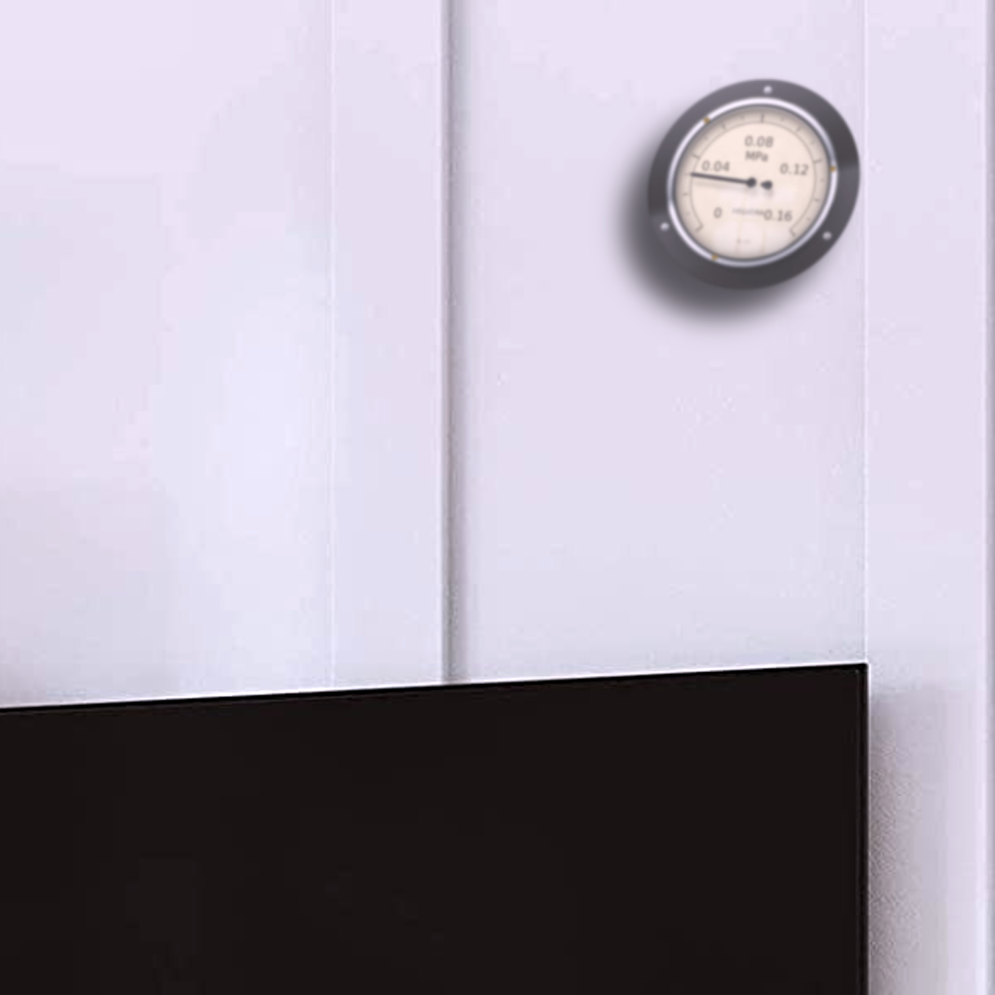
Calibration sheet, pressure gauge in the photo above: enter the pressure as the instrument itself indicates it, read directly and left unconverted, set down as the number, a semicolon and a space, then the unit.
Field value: 0.03; MPa
